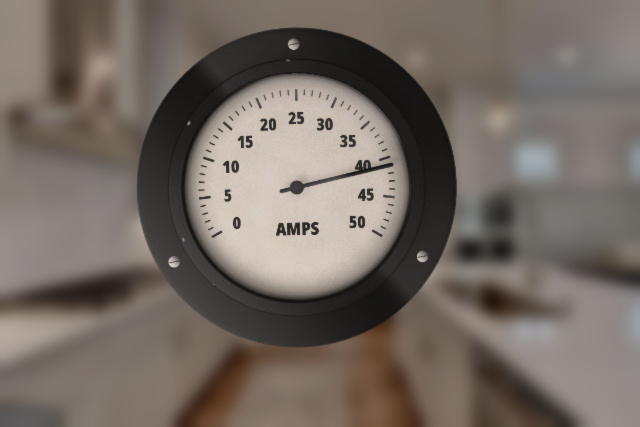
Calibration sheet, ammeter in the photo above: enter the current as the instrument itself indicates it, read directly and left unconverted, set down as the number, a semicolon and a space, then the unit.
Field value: 41; A
